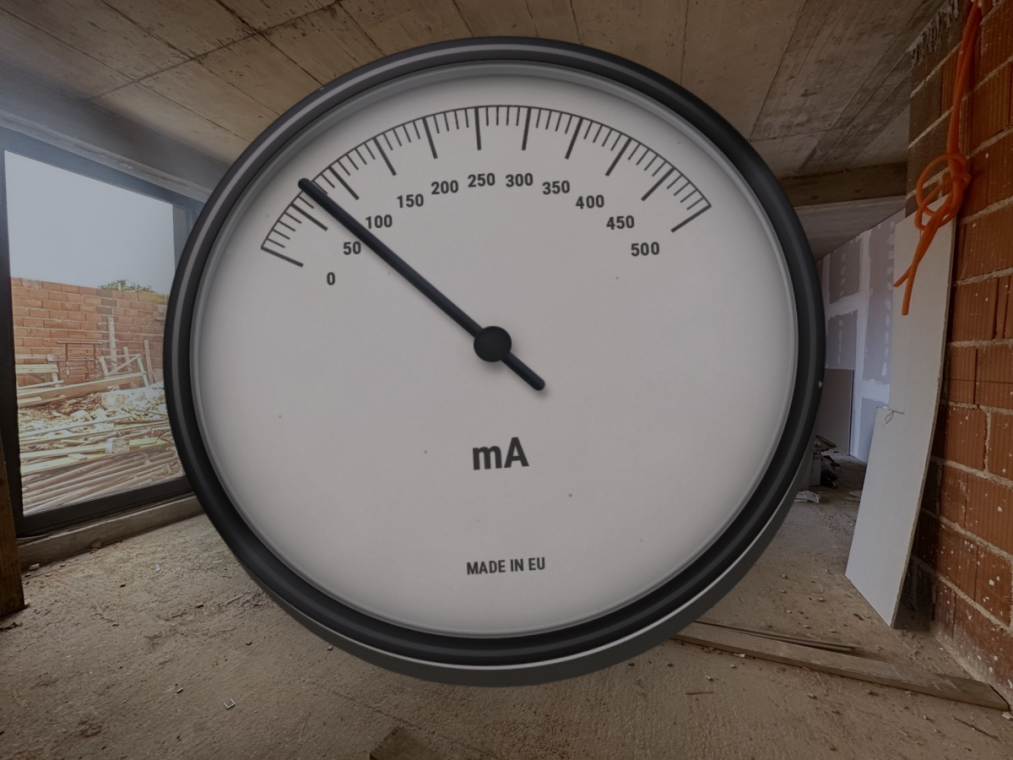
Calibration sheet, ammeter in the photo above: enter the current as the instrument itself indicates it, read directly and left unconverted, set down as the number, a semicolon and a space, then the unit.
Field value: 70; mA
